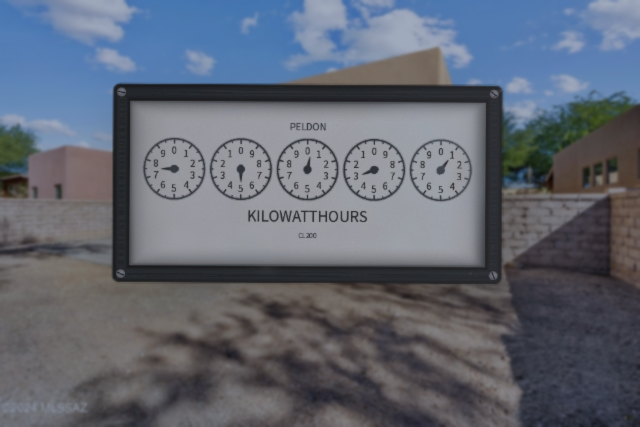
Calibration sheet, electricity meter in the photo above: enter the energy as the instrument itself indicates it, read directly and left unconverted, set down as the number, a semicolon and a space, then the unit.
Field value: 75031; kWh
